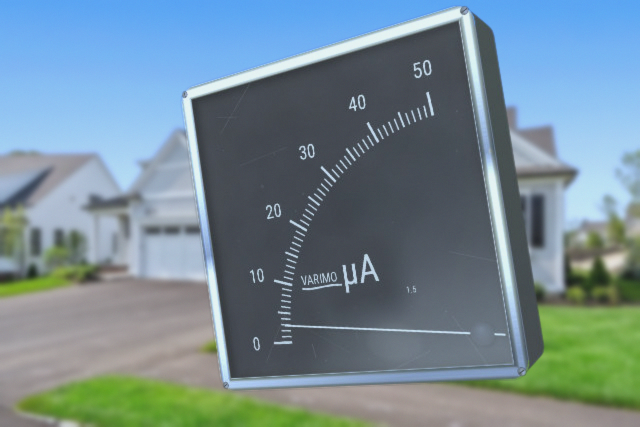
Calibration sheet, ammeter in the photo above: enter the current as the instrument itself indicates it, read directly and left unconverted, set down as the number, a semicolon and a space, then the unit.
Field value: 3; µA
